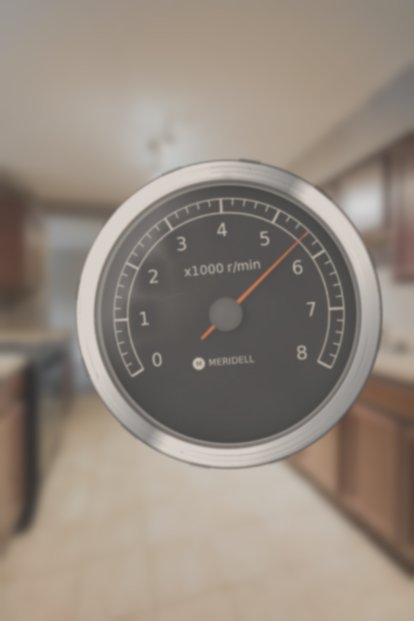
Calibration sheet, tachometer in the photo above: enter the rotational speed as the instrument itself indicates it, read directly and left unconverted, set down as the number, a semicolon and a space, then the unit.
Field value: 5600; rpm
